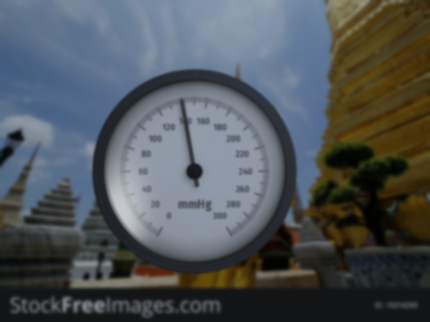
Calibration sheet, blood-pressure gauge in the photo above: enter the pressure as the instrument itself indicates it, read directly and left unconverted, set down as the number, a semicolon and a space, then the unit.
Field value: 140; mmHg
